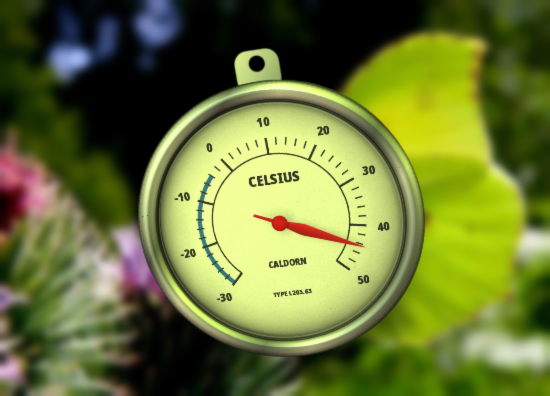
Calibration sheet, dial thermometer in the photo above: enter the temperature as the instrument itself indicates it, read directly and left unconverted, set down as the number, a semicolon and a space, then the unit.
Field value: 44; °C
